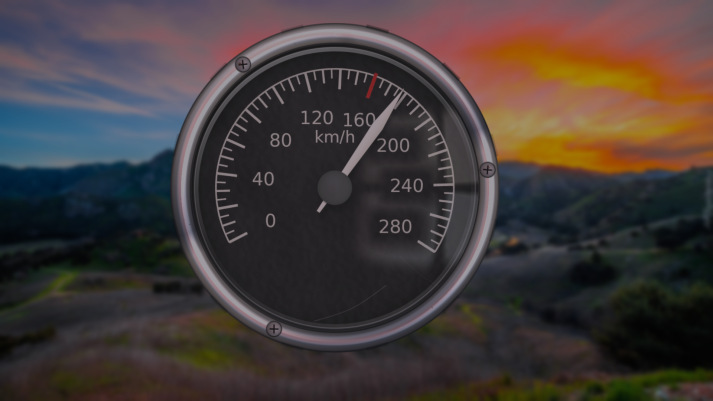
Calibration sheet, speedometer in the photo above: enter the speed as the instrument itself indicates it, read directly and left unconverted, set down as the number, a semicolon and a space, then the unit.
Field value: 177.5; km/h
